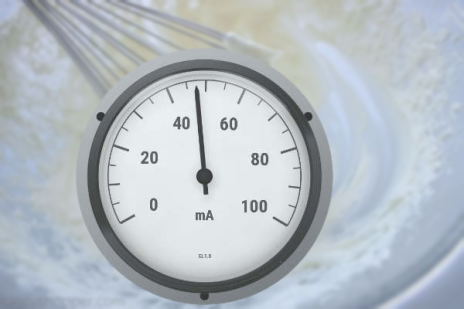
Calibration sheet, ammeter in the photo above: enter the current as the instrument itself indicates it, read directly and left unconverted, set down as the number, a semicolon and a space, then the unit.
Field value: 47.5; mA
